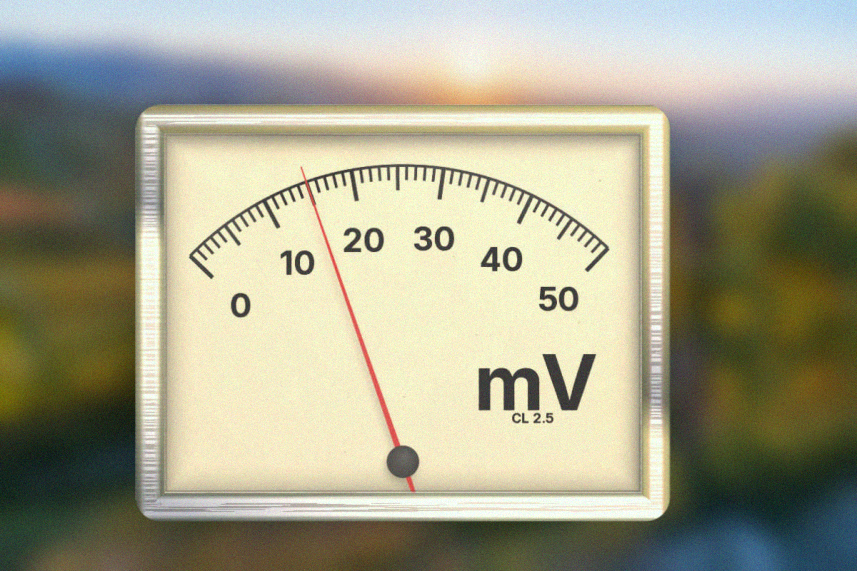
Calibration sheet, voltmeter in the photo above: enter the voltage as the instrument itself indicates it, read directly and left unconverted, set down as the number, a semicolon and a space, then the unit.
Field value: 15; mV
